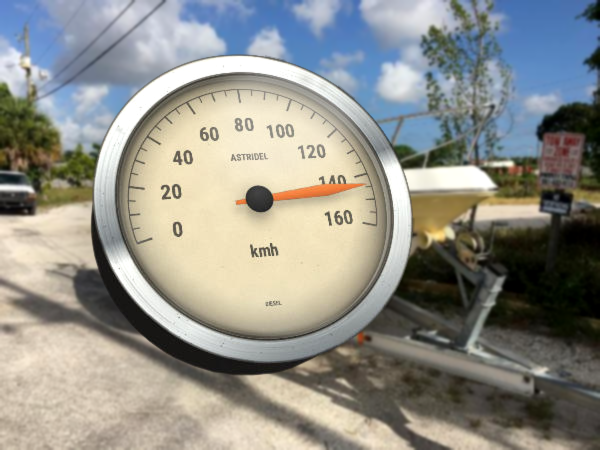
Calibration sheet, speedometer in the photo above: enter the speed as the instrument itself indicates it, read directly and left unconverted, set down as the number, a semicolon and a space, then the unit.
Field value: 145; km/h
